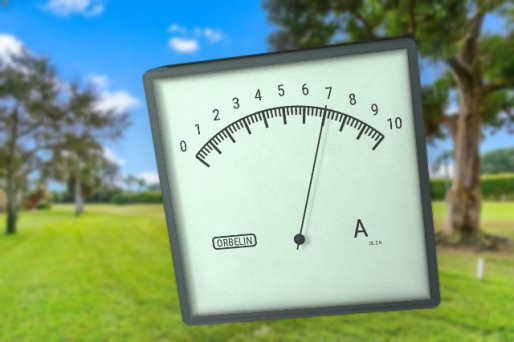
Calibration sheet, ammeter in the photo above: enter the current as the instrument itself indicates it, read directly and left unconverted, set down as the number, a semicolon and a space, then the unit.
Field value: 7; A
